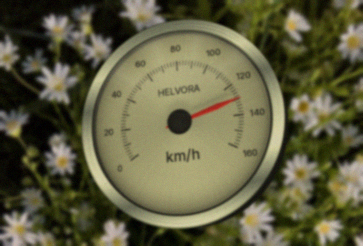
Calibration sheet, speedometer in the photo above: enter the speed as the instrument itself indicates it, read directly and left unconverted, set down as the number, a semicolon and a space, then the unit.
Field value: 130; km/h
